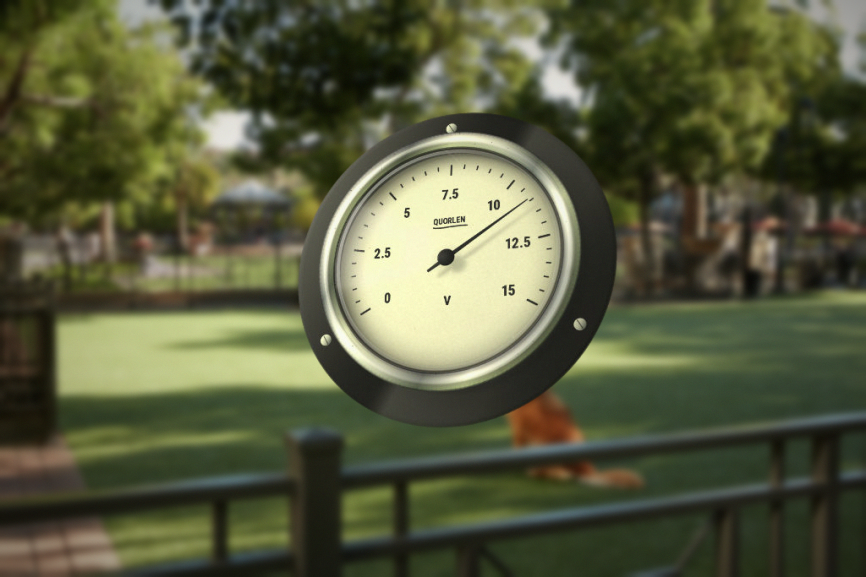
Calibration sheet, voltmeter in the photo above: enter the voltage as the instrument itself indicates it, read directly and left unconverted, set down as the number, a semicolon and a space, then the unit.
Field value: 11; V
